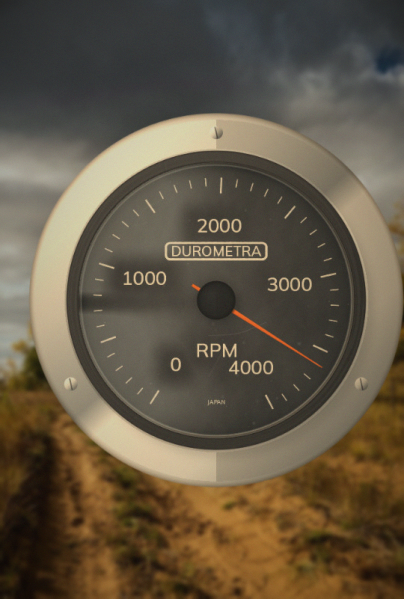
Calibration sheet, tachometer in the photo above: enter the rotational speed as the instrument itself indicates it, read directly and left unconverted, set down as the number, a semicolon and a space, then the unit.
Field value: 3600; rpm
